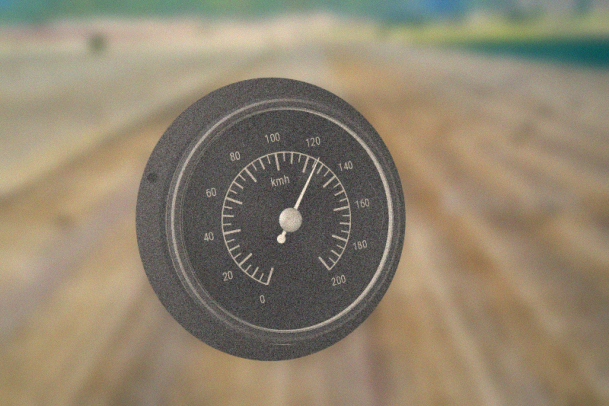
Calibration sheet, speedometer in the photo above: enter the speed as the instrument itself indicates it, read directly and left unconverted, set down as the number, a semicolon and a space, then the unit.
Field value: 125; km/h
